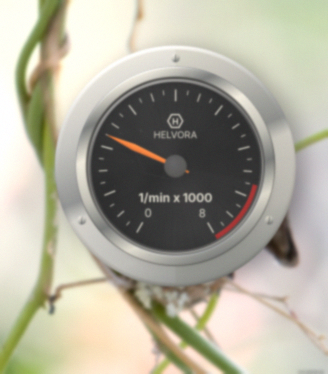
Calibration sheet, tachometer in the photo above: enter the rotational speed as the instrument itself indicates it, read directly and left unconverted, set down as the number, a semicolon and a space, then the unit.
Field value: 2250; rpm
